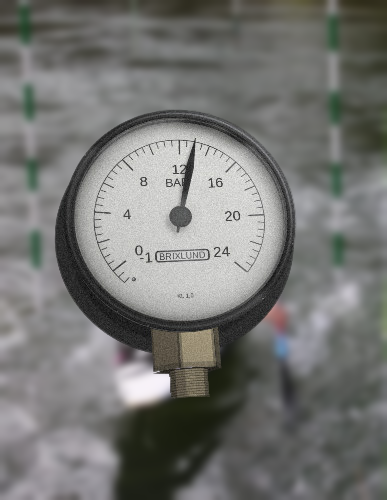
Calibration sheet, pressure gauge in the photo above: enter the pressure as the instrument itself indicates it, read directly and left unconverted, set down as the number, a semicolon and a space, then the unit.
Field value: 13; bar
